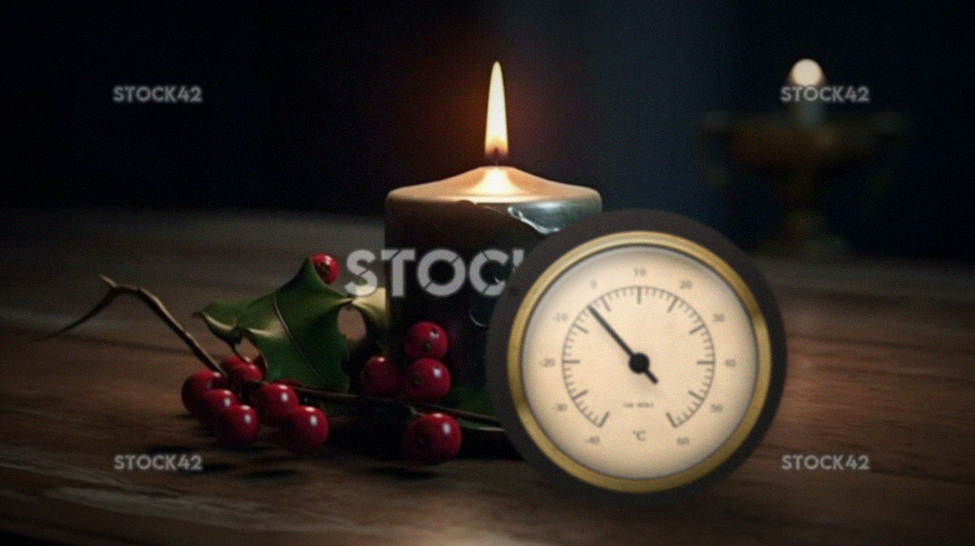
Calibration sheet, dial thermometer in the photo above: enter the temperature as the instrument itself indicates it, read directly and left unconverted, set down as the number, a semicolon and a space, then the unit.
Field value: -4; °C
